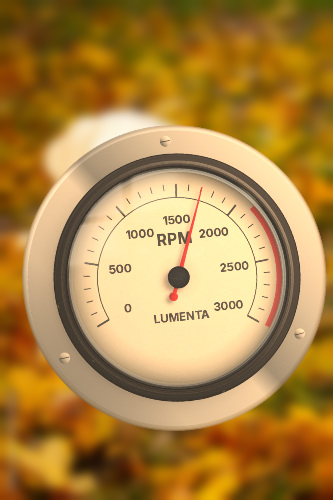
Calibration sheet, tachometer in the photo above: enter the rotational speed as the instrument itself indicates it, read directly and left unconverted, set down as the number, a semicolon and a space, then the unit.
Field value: 1700; rpm
